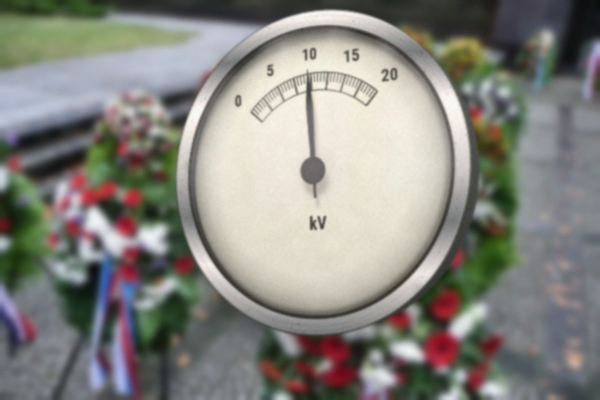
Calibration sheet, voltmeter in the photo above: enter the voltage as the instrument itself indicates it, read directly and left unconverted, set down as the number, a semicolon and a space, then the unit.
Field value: 10; kV
